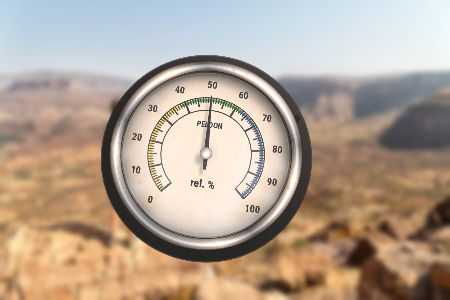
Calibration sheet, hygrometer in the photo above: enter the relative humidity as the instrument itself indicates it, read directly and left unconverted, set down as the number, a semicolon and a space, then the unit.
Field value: 50; %
